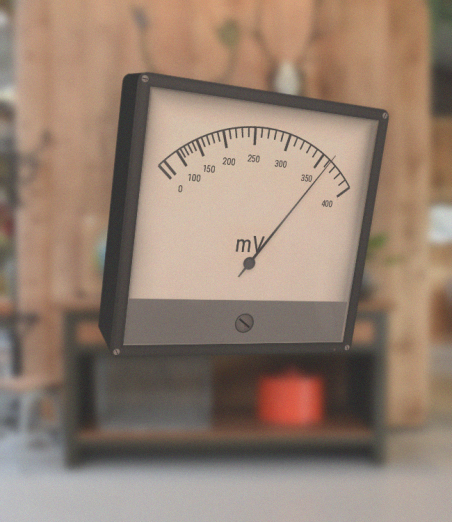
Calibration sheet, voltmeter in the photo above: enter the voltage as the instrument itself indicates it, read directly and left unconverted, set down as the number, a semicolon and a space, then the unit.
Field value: 360; mV
